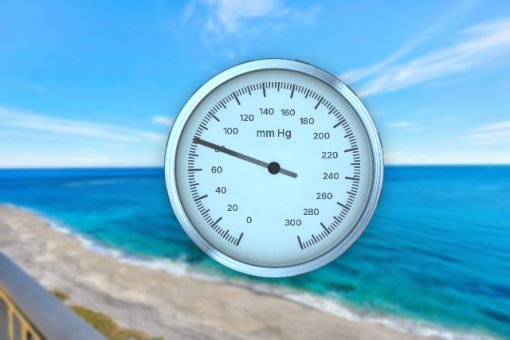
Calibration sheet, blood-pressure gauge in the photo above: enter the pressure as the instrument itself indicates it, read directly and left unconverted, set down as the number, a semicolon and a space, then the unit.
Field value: 80; mmHg
